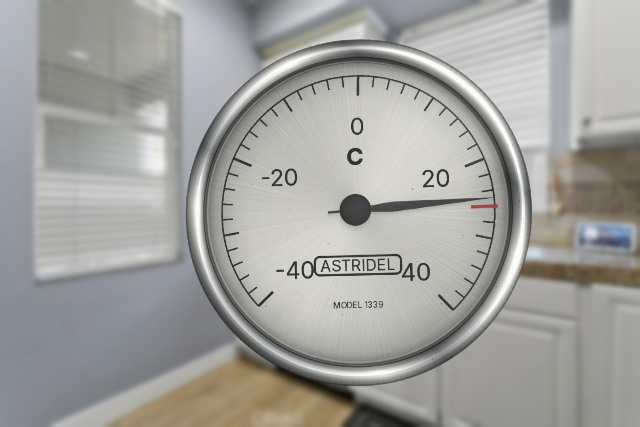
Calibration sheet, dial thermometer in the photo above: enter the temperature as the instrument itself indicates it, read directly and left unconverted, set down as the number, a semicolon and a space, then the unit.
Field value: 25; °C
